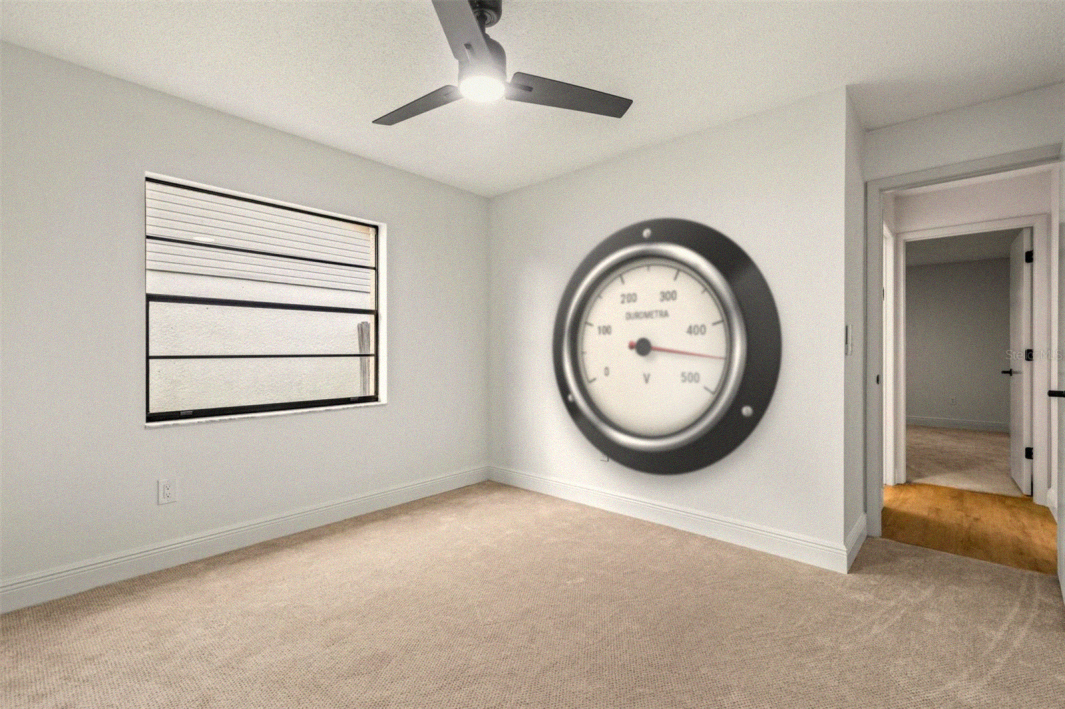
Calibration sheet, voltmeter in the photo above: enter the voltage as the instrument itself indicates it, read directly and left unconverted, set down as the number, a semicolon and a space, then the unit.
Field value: 450; V
